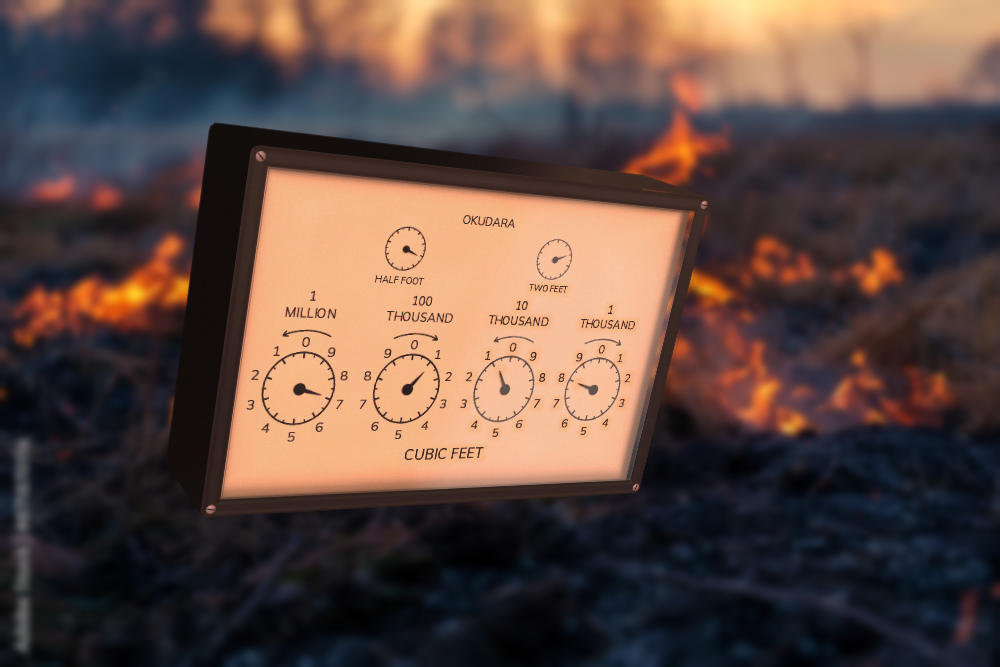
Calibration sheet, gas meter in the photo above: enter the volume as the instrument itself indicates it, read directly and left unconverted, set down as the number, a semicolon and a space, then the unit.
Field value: 710800; ft³
